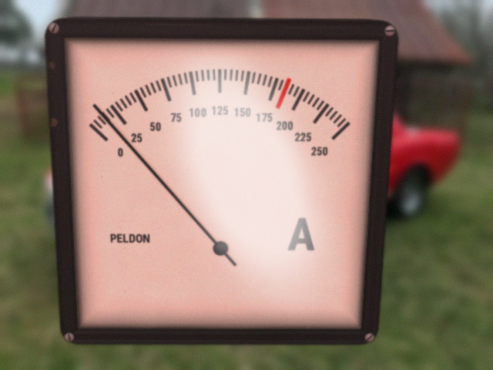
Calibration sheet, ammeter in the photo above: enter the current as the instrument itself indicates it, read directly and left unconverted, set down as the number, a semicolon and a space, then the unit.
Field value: 15; A
